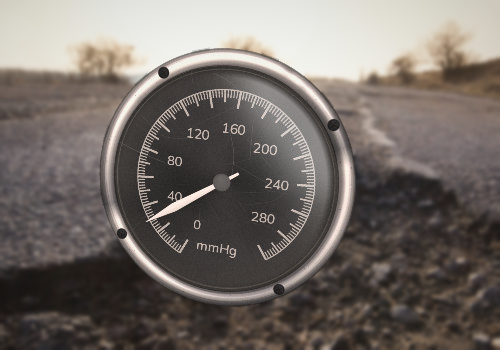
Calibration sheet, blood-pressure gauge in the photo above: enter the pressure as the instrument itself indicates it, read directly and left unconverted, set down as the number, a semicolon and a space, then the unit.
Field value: 30; mmHg
